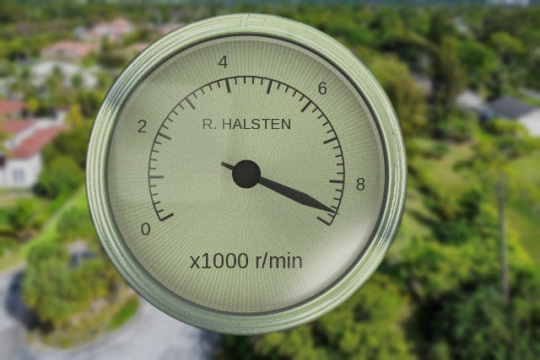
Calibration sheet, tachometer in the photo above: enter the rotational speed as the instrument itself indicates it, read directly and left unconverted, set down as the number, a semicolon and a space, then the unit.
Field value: 8700; rpm
